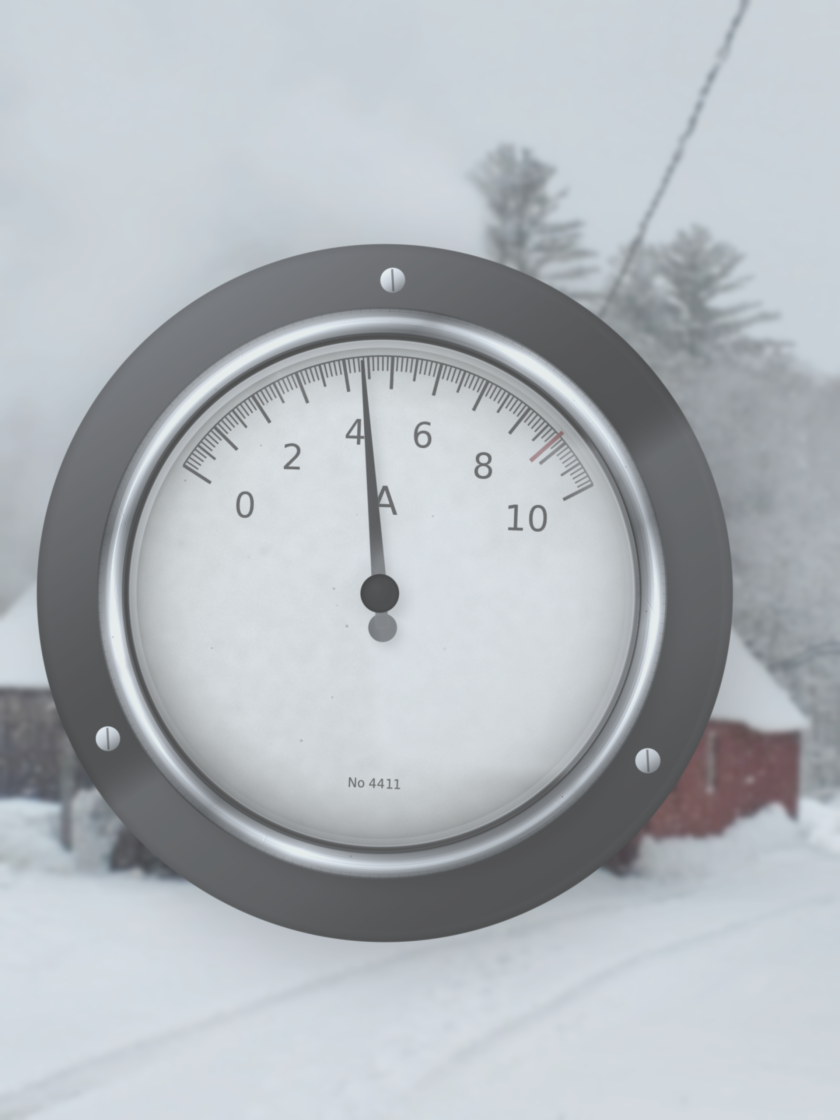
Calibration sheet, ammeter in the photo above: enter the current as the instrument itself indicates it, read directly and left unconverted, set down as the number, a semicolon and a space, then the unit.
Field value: 4.4; A
